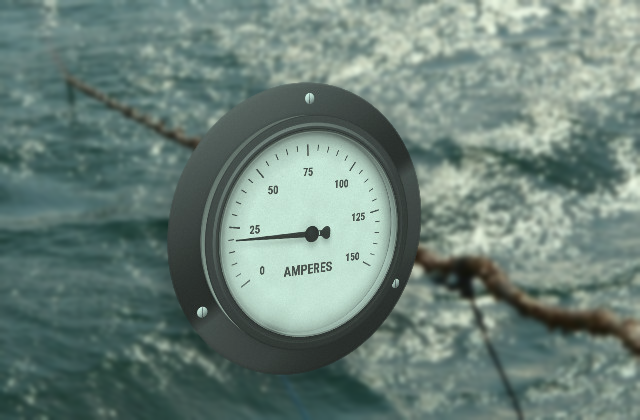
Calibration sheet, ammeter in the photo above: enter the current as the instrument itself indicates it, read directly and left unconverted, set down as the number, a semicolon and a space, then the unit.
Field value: 20; A
